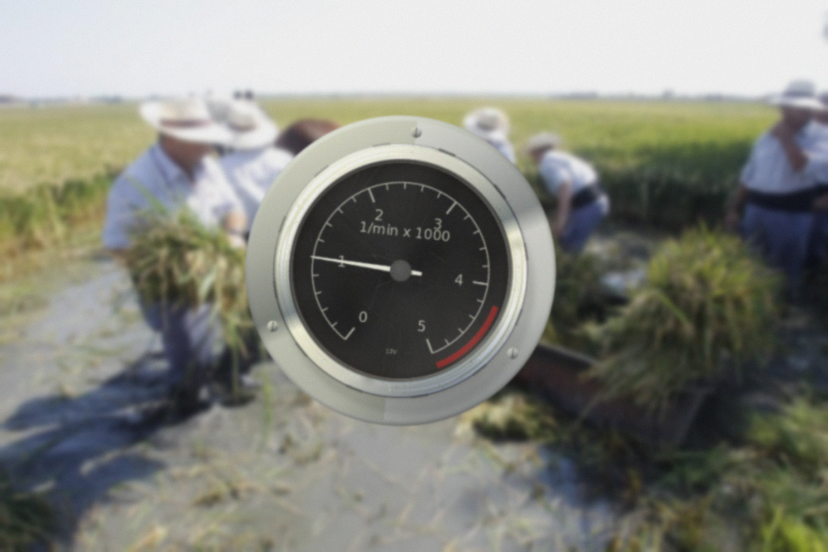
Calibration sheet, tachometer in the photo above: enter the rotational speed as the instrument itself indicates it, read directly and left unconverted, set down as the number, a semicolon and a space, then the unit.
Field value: 1000; rpm
